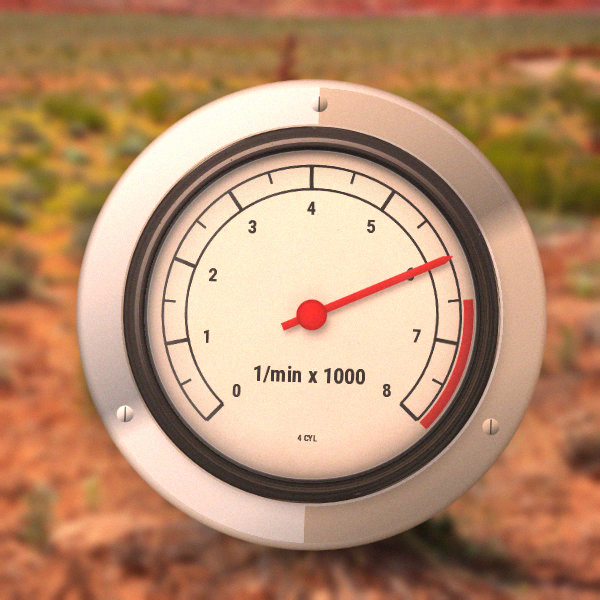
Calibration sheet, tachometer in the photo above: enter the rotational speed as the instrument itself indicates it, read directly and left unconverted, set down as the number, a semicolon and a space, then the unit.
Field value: 6000; rpm
